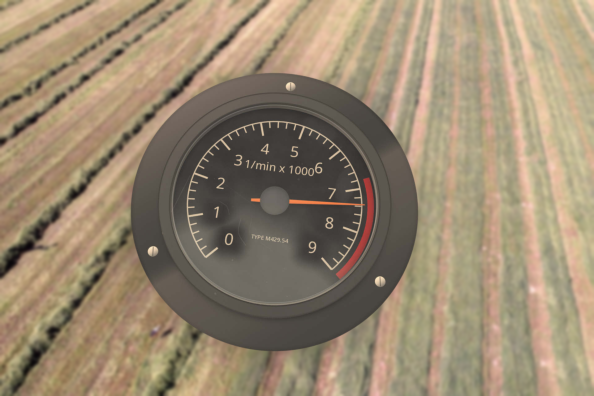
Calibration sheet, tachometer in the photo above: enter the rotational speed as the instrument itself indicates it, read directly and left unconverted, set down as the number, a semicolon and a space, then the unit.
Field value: 7400; rpm
